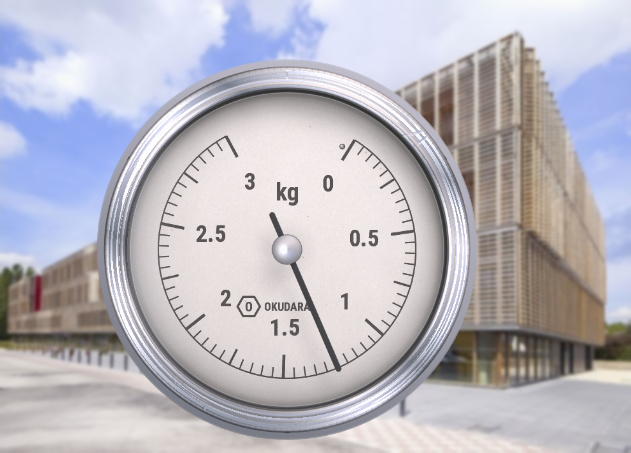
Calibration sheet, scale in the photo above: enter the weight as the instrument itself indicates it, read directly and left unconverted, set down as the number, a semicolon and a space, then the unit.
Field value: 1.25; kg
